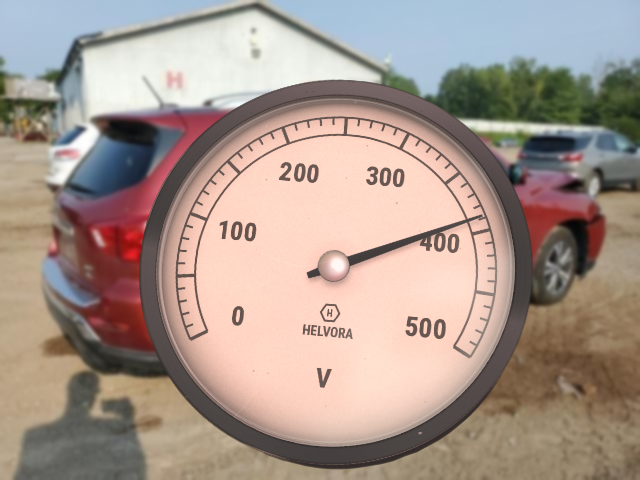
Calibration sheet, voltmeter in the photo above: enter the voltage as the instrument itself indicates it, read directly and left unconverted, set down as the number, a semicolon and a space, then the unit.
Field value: 390; V
